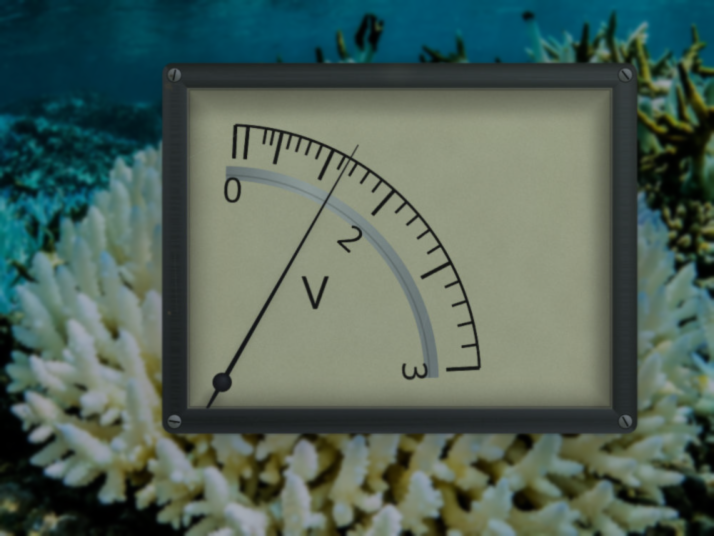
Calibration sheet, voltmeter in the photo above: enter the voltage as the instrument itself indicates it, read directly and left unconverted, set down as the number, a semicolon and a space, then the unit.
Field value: 1.65; V
